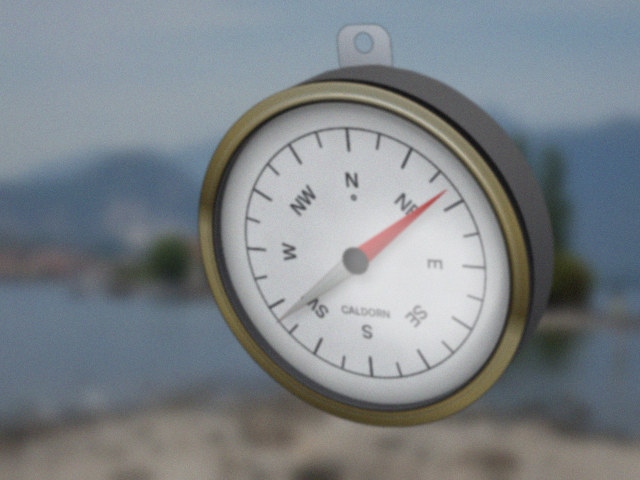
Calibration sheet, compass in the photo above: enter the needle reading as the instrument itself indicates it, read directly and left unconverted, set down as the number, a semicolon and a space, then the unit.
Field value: 52.5; °
